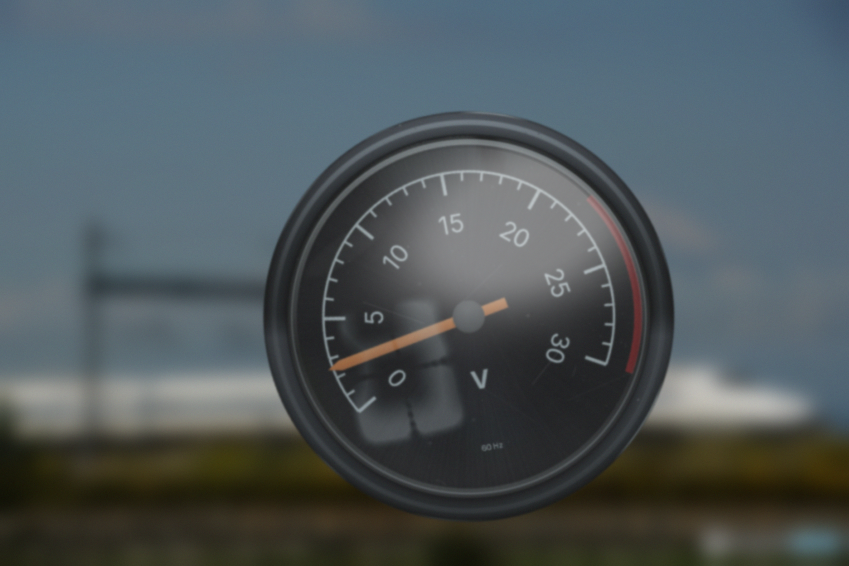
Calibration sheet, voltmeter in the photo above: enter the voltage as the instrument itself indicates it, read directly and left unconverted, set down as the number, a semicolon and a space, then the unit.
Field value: 2.5; V
